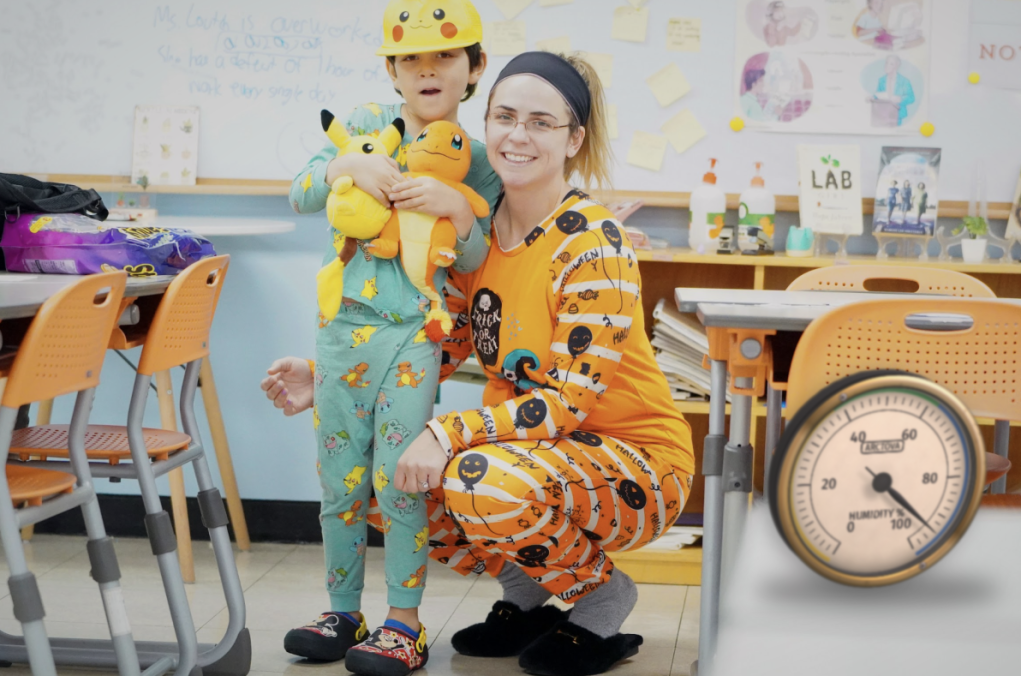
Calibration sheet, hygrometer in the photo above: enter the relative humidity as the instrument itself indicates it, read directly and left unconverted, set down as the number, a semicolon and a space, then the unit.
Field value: 94; %
